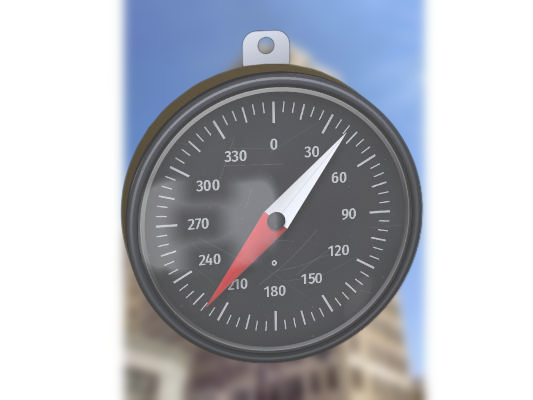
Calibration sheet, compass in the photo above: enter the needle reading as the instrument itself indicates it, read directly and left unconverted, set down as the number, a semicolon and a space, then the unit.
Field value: 220; °
